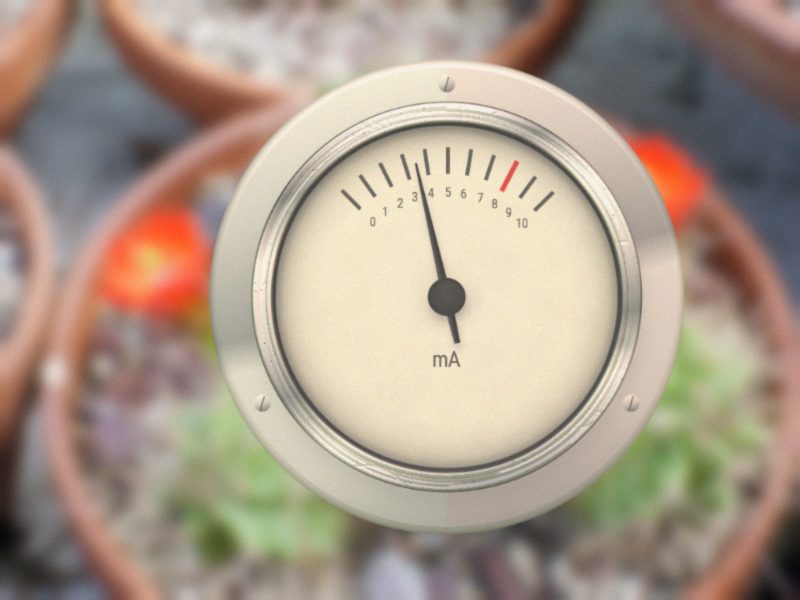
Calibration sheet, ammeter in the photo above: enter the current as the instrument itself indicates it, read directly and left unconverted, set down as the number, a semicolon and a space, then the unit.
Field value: 3.5; mA
